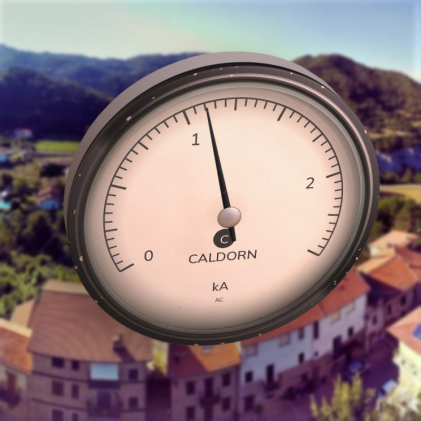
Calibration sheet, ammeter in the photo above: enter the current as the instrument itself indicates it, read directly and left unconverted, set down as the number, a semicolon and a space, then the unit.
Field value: 1.1; kA
